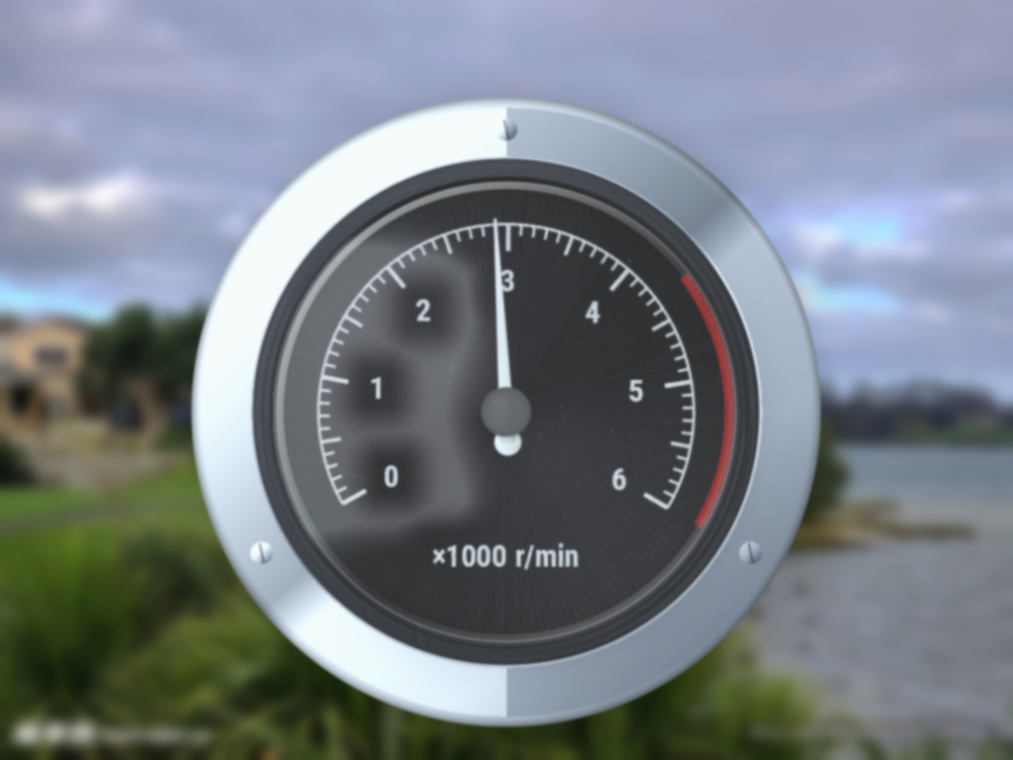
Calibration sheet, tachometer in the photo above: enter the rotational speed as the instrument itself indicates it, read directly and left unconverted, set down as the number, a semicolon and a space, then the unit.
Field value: 2900; rpm
